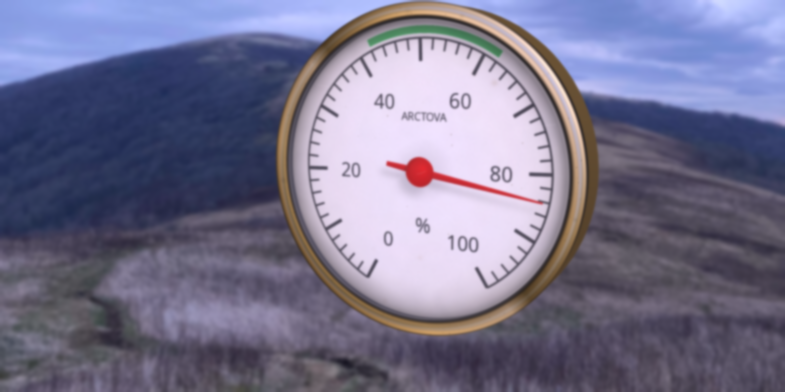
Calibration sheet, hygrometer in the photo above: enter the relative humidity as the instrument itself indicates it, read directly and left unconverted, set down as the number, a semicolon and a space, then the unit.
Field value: 84; %
